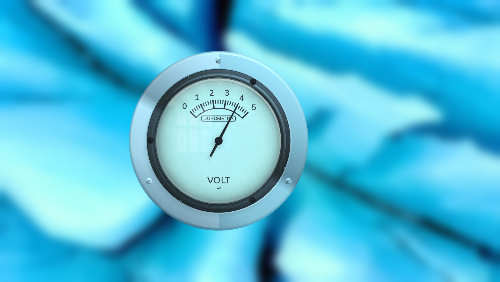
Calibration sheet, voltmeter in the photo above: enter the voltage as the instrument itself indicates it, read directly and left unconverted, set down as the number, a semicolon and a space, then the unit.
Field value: 4; V
